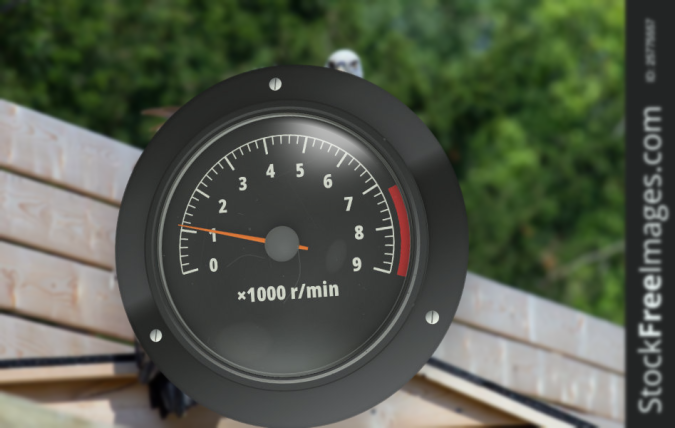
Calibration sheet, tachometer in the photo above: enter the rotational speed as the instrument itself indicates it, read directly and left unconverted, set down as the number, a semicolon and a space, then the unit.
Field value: 1100; rpm
